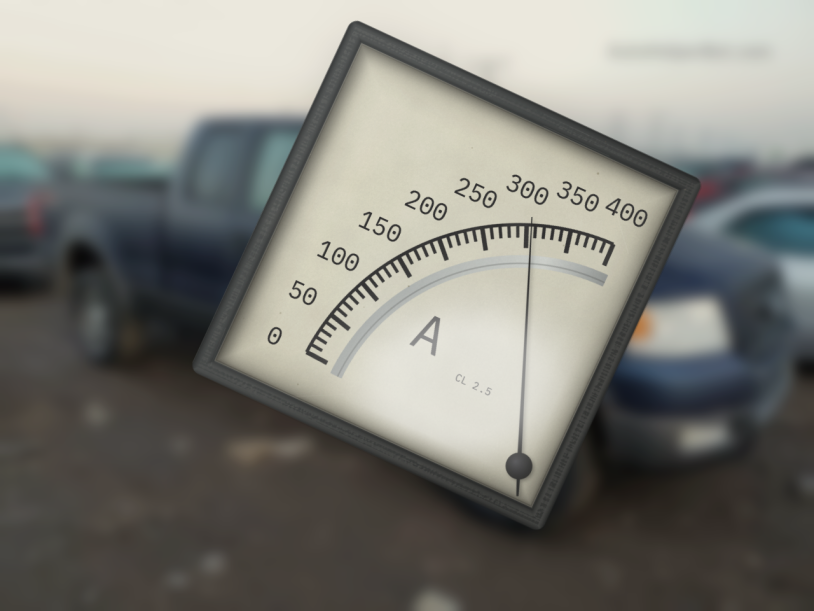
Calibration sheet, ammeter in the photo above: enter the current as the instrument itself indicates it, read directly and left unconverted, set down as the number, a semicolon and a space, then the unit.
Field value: 305; A
